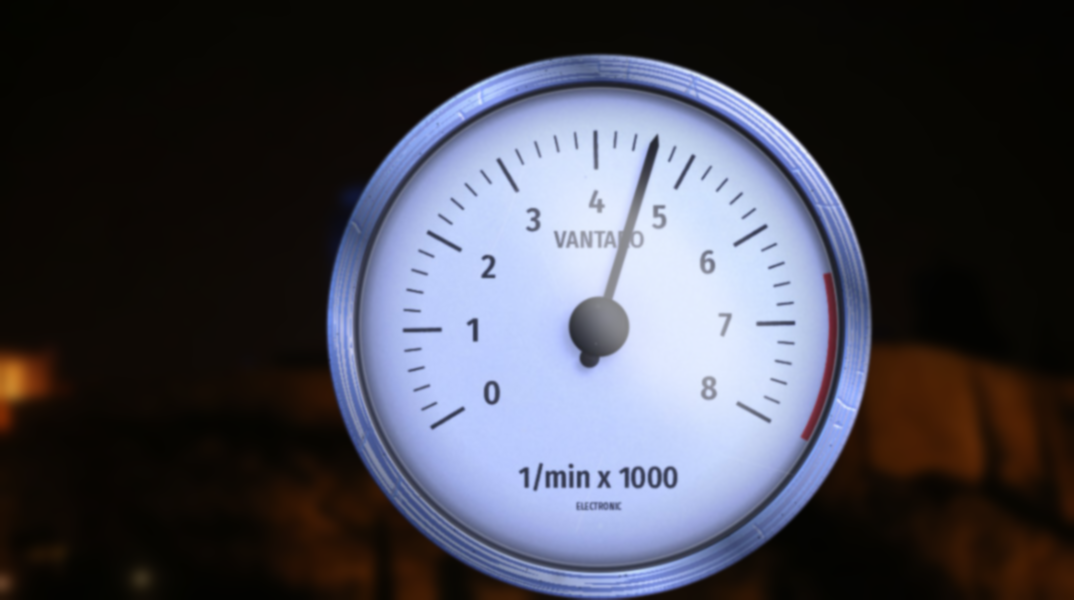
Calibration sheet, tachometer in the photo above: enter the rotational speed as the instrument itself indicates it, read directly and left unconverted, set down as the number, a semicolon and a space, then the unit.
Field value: 4600; rpm
